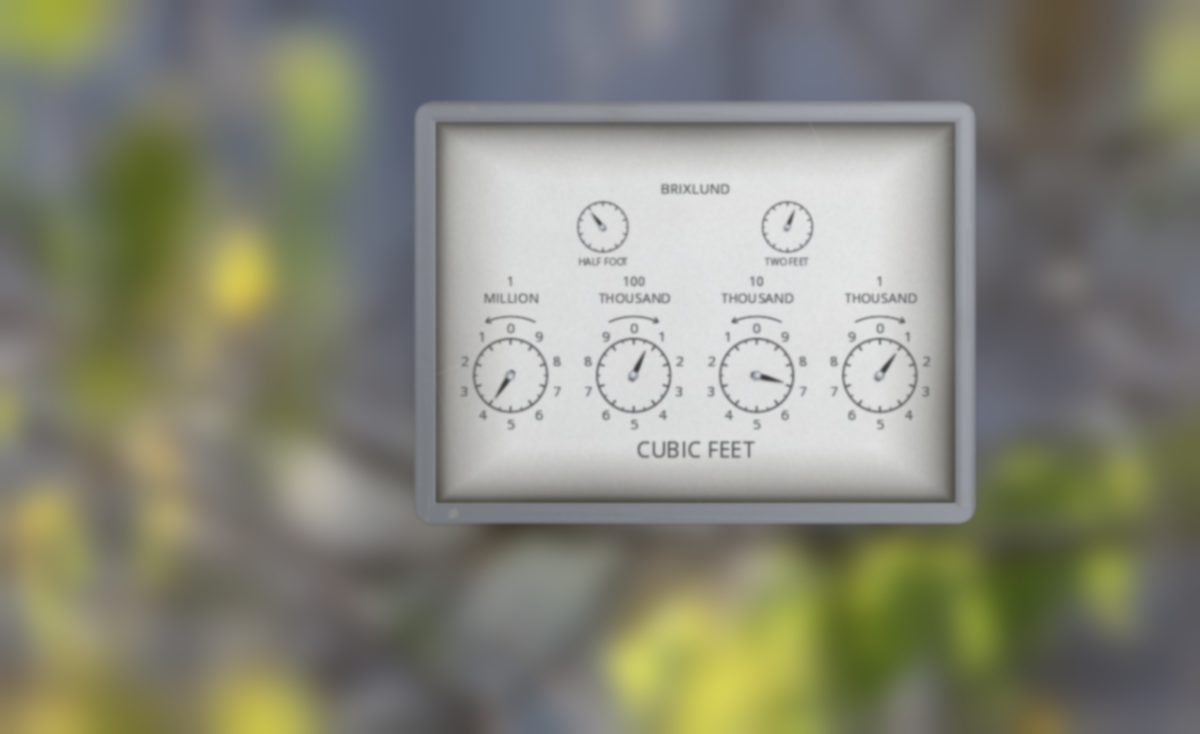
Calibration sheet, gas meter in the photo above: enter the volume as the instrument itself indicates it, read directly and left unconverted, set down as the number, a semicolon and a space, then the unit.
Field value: 407100; ft³
